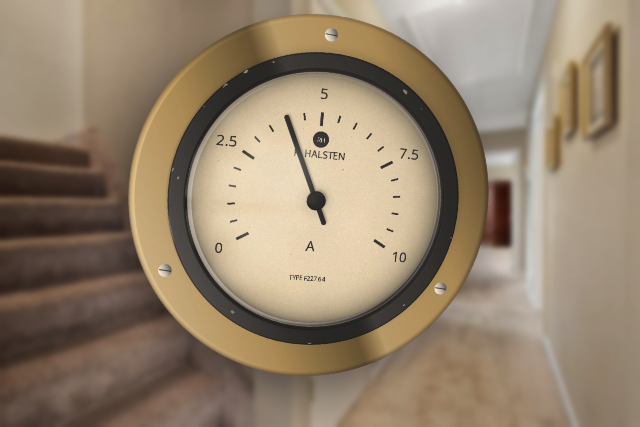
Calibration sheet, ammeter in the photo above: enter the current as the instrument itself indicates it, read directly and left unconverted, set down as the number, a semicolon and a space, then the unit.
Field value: 4; A
